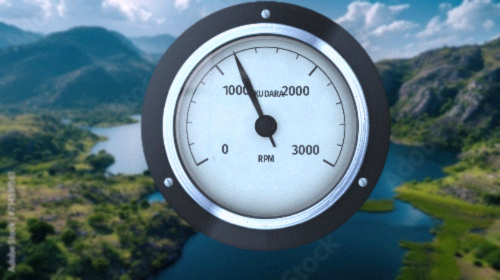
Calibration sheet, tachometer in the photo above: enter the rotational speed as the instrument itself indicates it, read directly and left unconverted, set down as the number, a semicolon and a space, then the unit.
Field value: 1200; rpm
